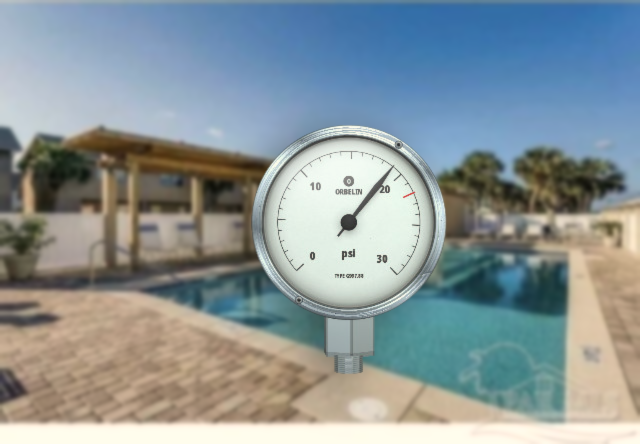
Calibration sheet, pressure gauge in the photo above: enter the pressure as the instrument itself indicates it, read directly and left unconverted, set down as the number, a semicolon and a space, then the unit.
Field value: 19; psi
